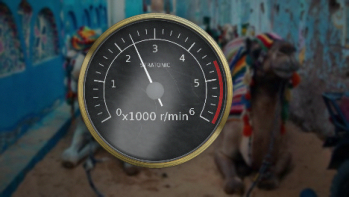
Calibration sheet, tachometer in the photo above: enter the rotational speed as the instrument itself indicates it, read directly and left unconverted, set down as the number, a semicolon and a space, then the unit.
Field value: 2400; rpm
